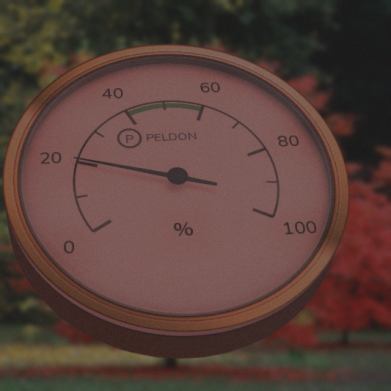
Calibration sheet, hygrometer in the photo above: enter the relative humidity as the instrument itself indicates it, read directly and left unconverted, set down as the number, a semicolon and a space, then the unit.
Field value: 20; %
